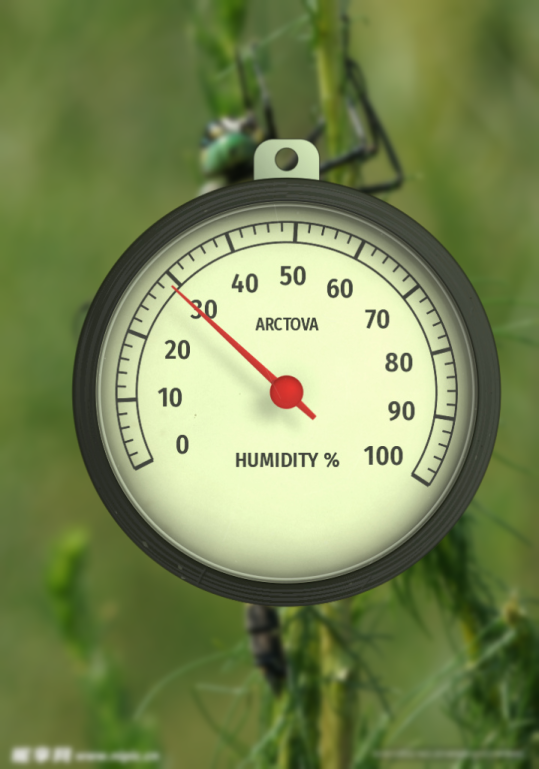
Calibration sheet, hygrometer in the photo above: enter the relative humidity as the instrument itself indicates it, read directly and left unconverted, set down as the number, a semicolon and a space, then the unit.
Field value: 29; %
